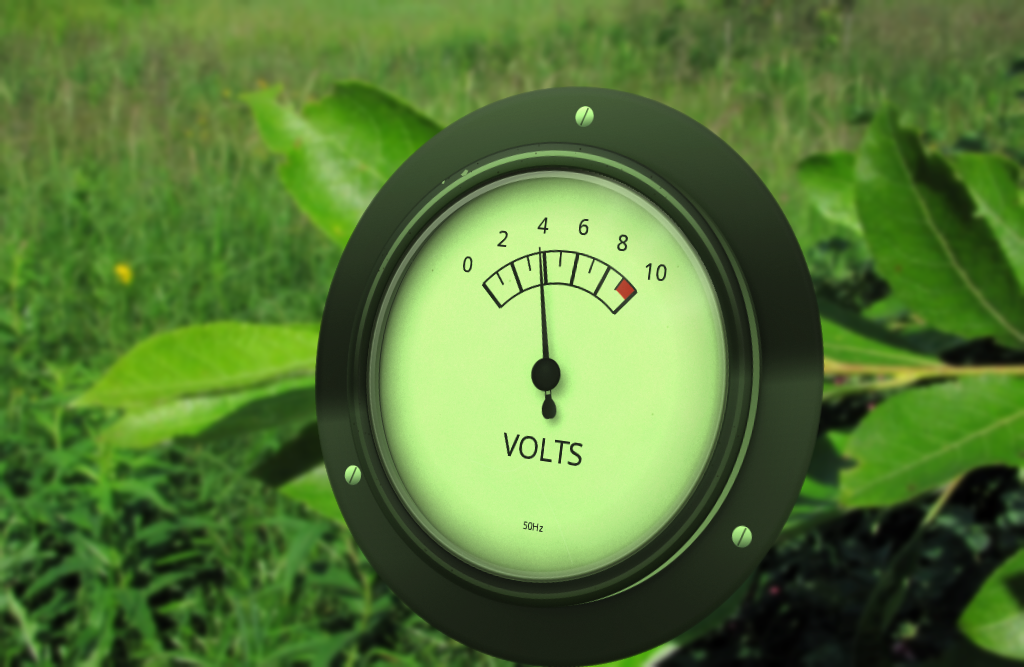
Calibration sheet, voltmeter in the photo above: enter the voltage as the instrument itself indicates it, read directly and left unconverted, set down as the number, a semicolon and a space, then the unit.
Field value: 4; V
